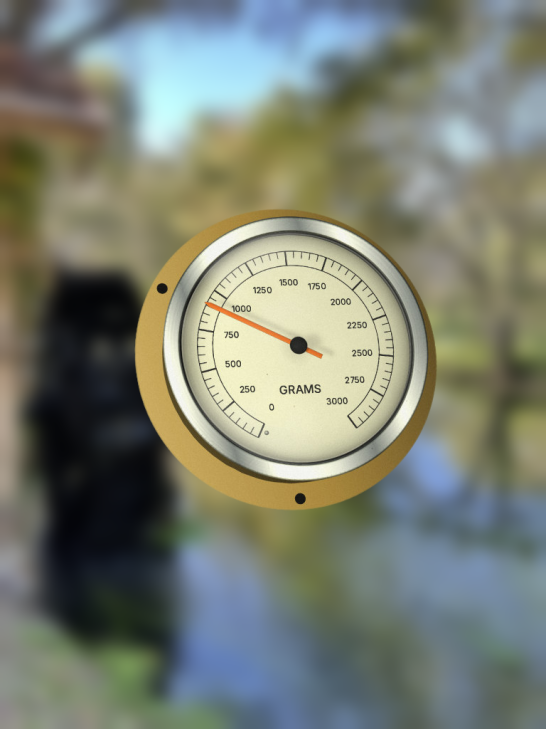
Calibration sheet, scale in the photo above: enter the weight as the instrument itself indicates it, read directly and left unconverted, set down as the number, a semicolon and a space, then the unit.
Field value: 900; g
